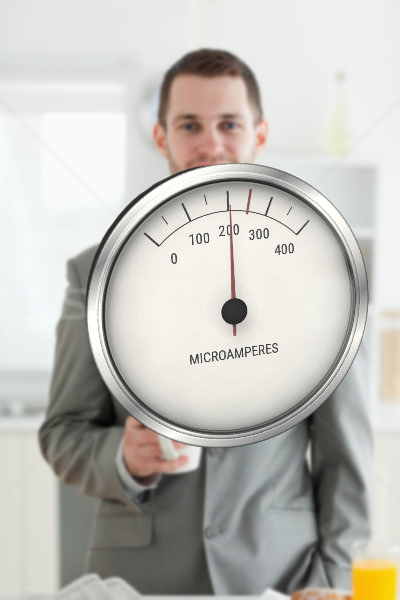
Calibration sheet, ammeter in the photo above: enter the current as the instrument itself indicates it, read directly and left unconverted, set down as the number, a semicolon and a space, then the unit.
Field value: 200; µA
